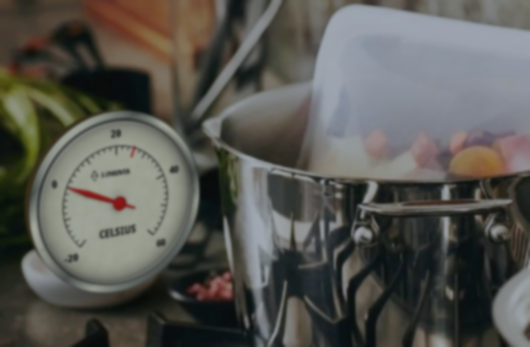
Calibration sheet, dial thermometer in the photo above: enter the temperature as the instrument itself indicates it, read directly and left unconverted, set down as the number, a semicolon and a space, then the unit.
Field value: 0; °C
